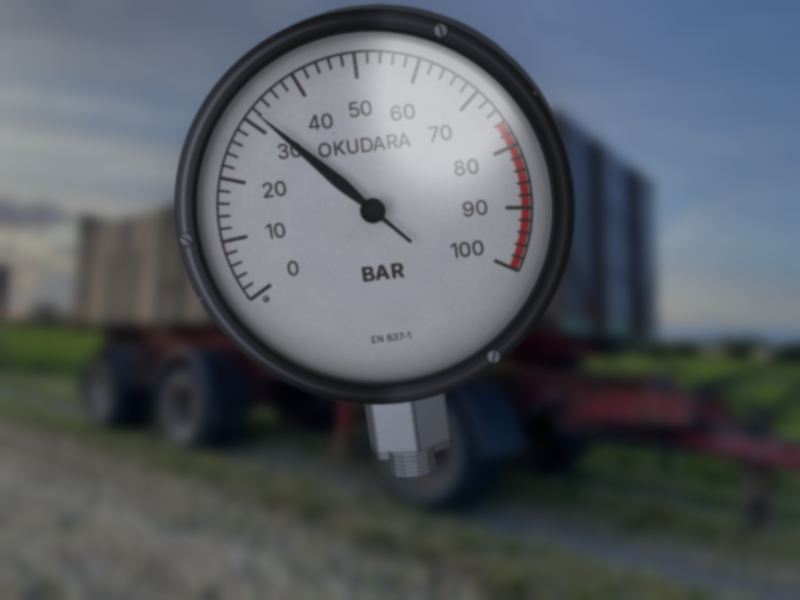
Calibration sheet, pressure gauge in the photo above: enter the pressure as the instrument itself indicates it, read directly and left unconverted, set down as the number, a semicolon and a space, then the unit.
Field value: 32; bar
